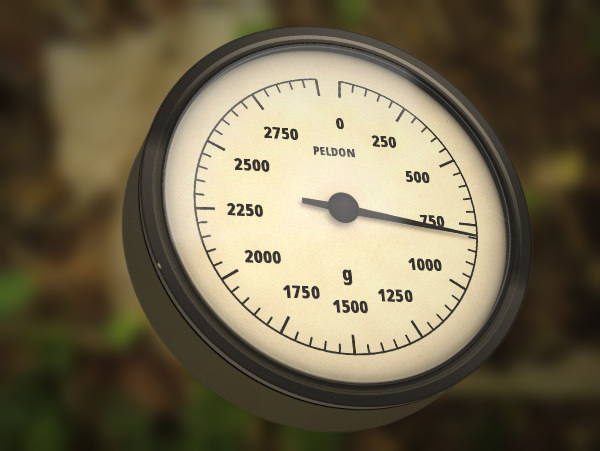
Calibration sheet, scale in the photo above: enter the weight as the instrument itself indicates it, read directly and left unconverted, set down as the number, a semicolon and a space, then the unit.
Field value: 800; g
